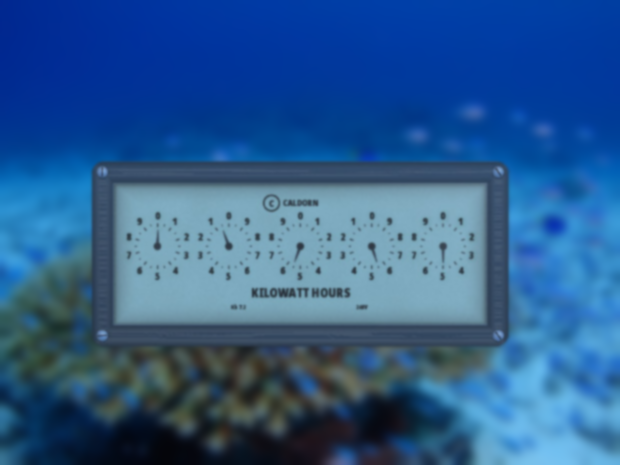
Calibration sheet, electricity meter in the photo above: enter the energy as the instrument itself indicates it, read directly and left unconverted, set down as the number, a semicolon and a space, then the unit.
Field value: 555; kWh
